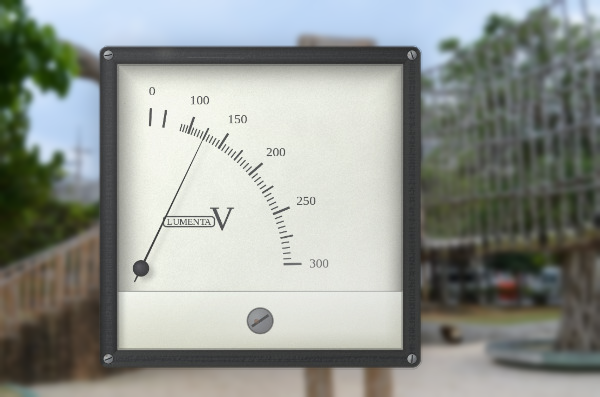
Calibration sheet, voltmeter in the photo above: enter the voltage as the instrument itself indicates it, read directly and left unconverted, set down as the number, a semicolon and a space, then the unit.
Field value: 125; V
